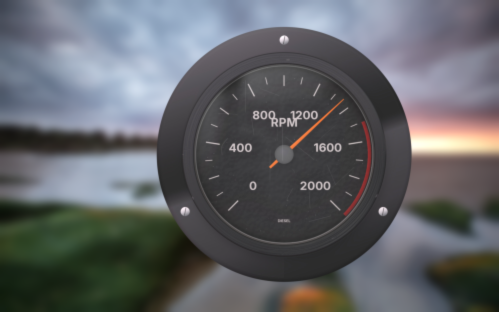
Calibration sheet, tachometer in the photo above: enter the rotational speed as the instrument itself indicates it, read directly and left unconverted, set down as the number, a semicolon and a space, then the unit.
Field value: 1350; rpm
